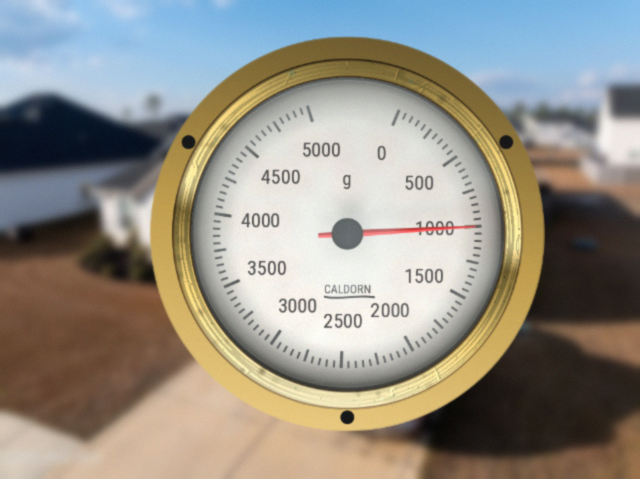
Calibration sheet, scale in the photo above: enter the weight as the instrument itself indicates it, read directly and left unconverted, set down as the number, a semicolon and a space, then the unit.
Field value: 1000; g
